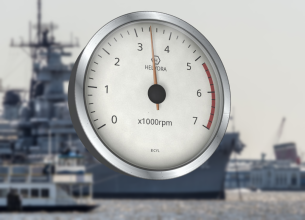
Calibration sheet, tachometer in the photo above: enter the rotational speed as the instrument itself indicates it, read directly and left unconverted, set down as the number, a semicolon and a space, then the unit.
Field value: 3400; rpm
